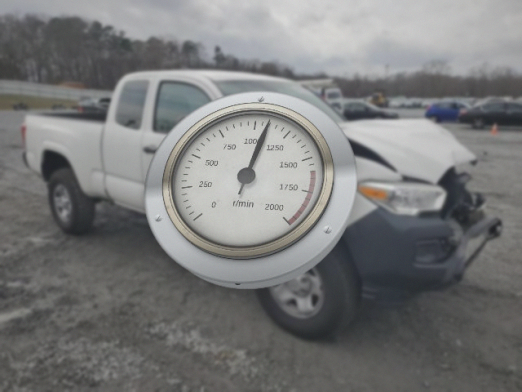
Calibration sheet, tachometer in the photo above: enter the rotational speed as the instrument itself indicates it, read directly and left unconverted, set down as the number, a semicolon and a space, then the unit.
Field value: 1100; rpm
